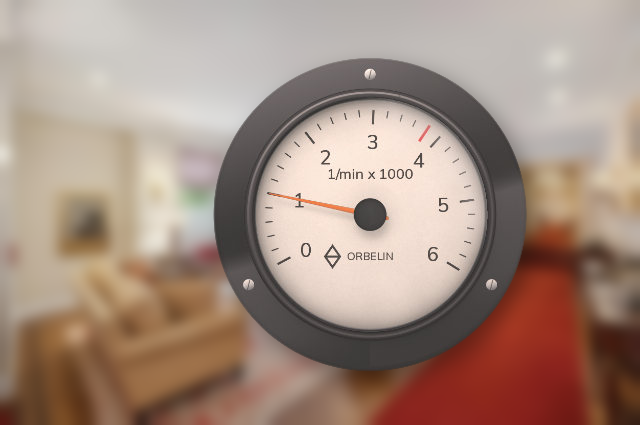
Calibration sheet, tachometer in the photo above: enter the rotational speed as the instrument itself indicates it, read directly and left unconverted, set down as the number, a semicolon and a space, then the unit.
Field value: 1000; rpm
